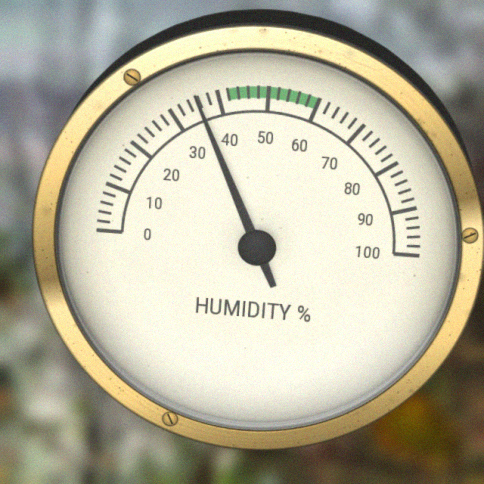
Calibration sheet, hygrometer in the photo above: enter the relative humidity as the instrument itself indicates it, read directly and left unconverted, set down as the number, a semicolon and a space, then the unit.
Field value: 36; %
